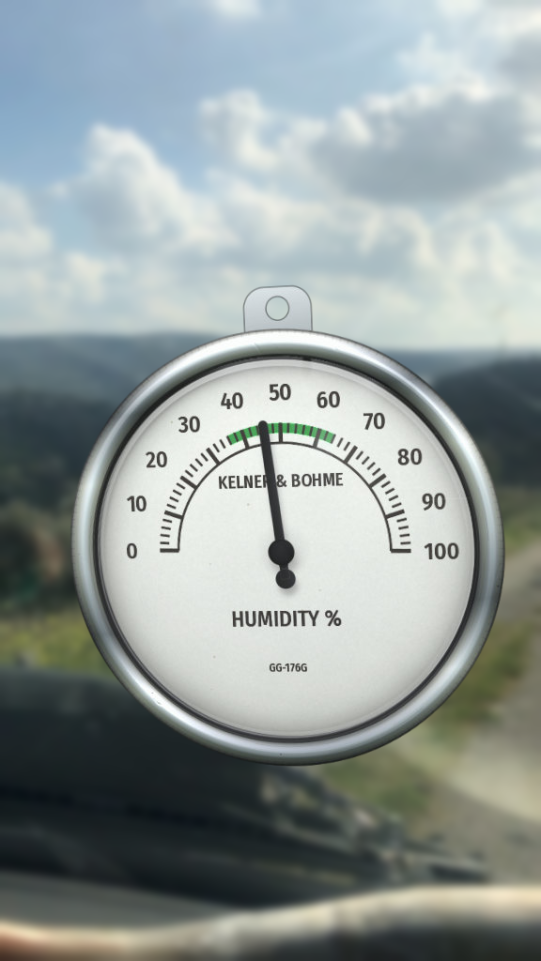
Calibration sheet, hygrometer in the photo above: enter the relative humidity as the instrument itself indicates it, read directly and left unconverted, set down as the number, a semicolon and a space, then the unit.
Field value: 46; %
